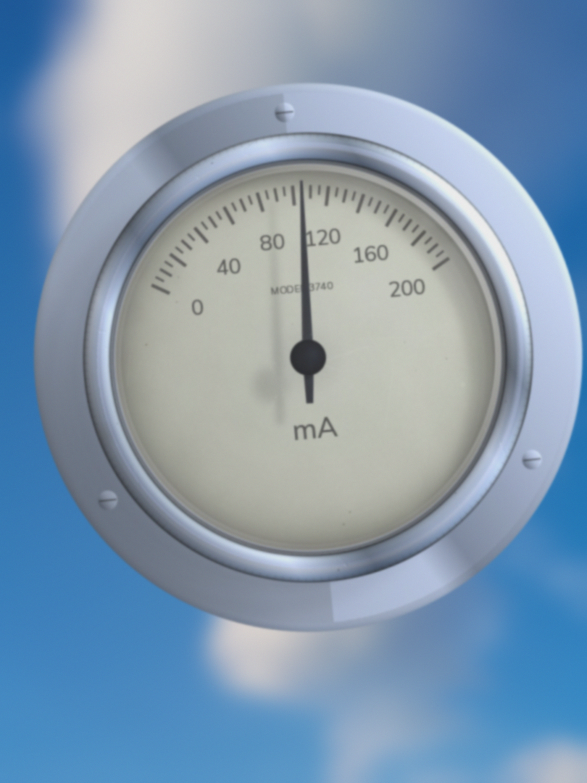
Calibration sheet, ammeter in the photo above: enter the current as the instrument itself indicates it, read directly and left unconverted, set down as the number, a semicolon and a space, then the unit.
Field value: 105; mA
